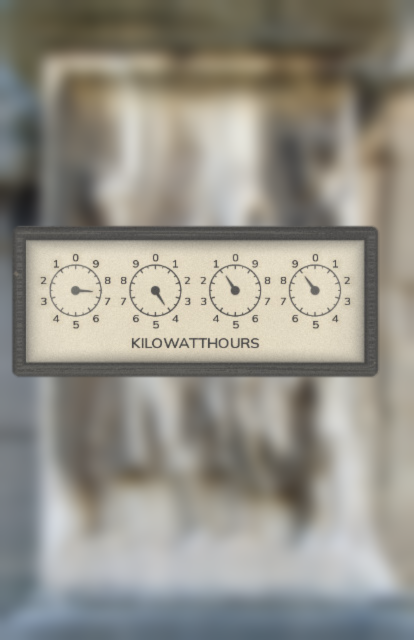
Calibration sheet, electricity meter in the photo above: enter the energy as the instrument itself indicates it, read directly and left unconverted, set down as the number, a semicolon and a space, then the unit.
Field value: 7409; kWh
